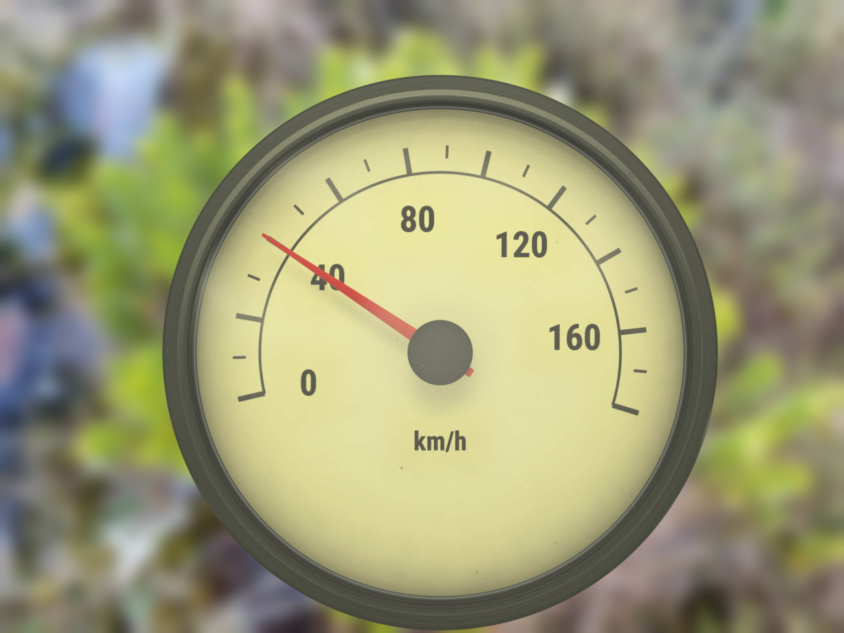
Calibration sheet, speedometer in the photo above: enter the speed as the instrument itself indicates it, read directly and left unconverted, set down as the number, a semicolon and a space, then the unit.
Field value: 40; km/h
